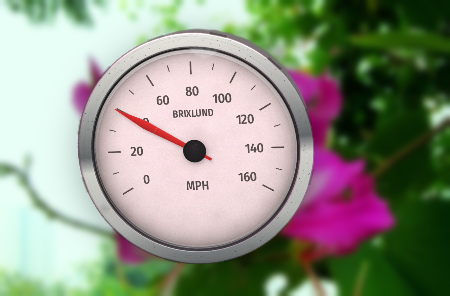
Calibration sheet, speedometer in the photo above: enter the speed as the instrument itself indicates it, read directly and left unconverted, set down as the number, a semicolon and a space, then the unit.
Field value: 40; mph
